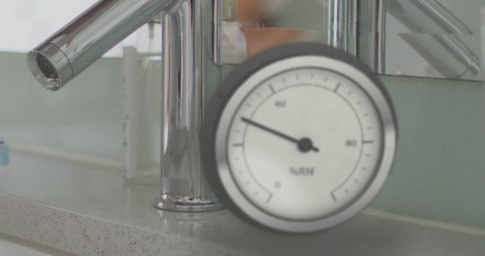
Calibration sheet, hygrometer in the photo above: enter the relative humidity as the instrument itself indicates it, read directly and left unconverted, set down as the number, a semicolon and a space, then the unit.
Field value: 28; %
